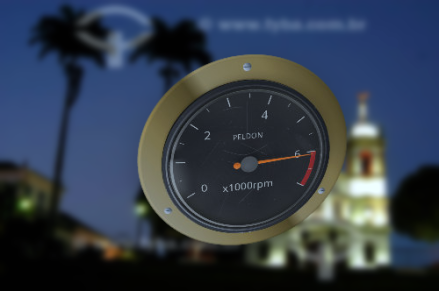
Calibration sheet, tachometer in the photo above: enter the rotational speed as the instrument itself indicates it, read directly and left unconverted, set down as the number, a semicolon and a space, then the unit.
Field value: 6000; rpm
